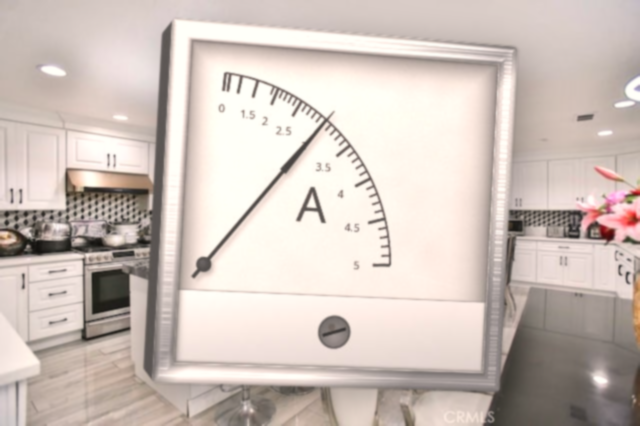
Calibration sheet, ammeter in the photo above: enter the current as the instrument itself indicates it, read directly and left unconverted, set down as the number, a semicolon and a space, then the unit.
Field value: 3; A
